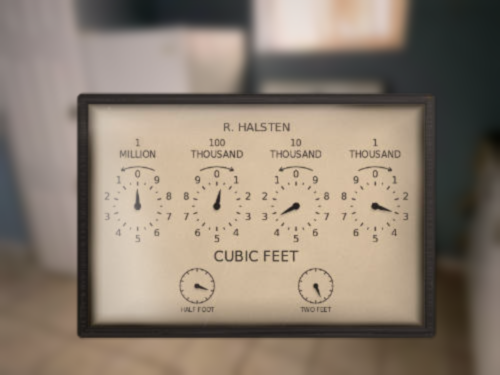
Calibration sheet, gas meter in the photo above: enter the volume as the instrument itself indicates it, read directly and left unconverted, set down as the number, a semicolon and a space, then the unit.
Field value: 3300; ft³
